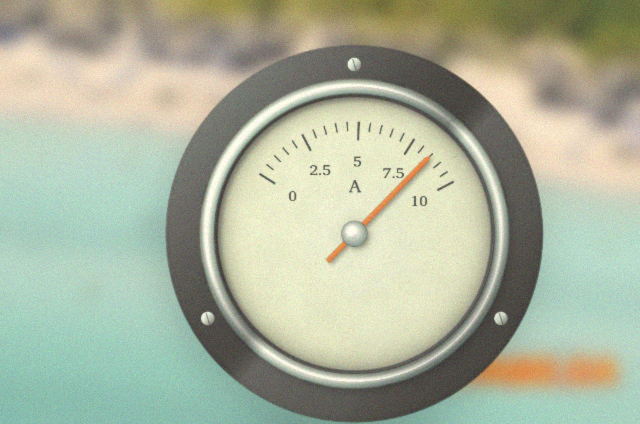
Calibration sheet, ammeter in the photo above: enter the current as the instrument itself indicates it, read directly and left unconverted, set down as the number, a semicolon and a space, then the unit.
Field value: 8.5; A
